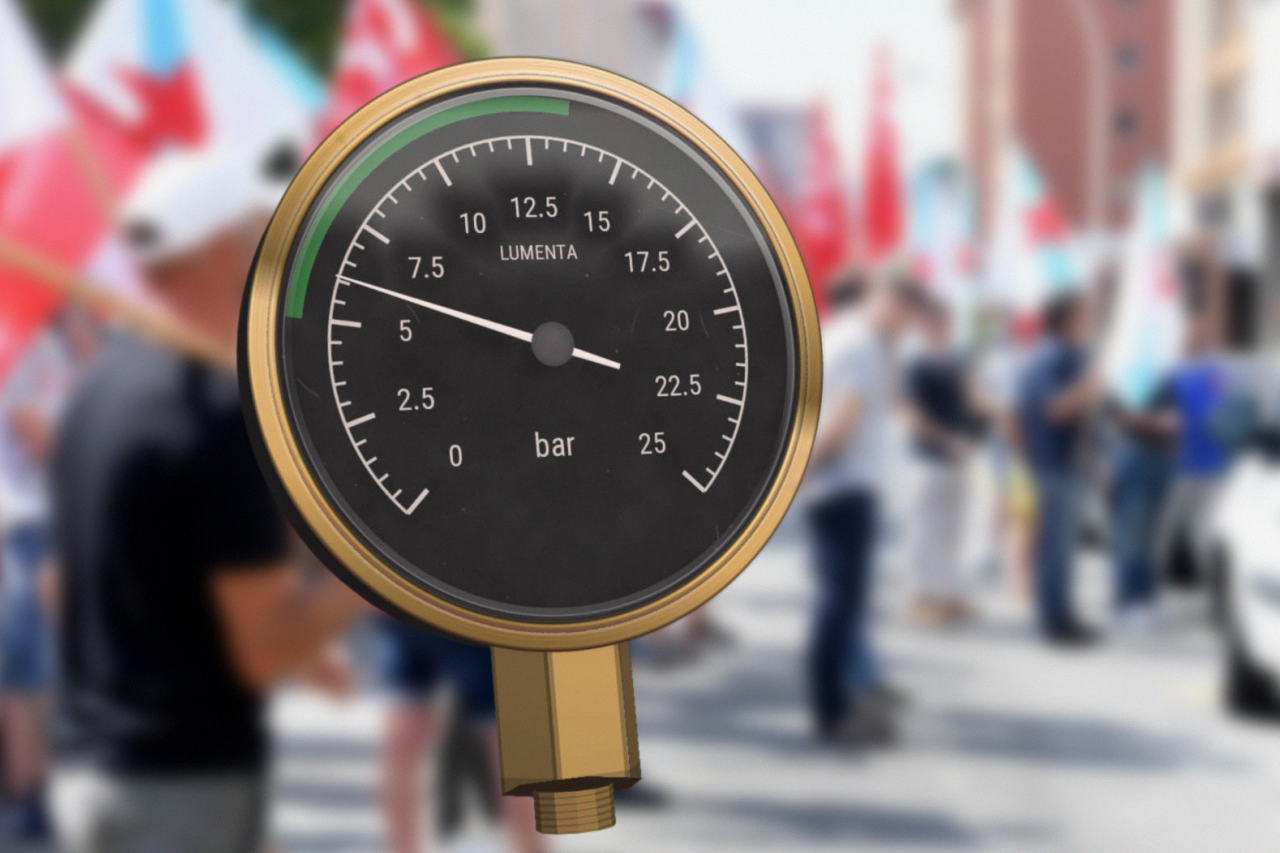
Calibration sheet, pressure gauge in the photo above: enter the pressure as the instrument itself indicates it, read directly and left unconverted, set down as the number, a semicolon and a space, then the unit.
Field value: 6; bar
